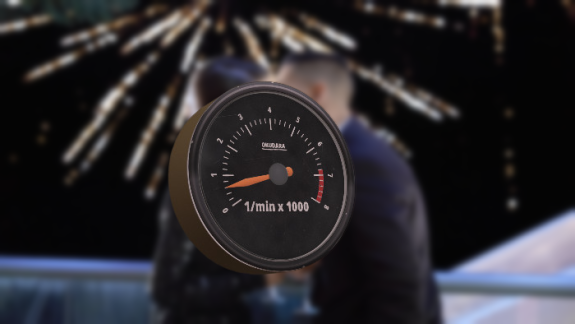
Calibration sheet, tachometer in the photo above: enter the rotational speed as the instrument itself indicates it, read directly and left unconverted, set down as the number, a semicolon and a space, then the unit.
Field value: 600; rpm
